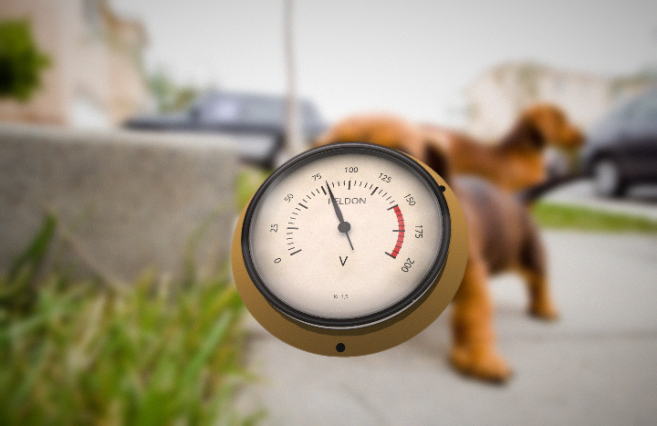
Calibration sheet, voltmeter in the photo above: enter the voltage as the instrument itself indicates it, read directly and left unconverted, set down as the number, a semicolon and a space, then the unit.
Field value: 80; V
